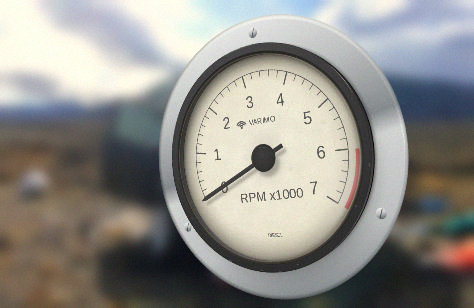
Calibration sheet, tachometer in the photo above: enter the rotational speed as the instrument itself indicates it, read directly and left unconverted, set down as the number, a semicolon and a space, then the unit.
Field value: 0; rpm
